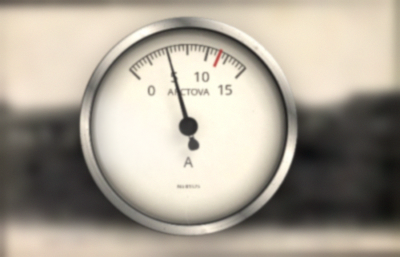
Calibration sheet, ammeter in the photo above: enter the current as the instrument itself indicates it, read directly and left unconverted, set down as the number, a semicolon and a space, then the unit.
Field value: 5; A
